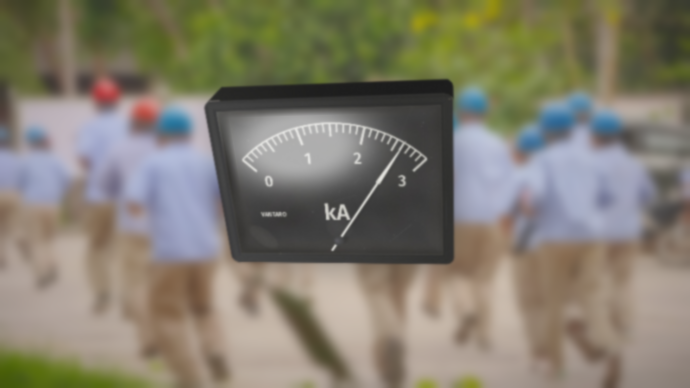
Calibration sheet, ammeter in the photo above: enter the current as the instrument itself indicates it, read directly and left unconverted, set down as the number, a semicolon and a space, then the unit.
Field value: 2.6; kA
